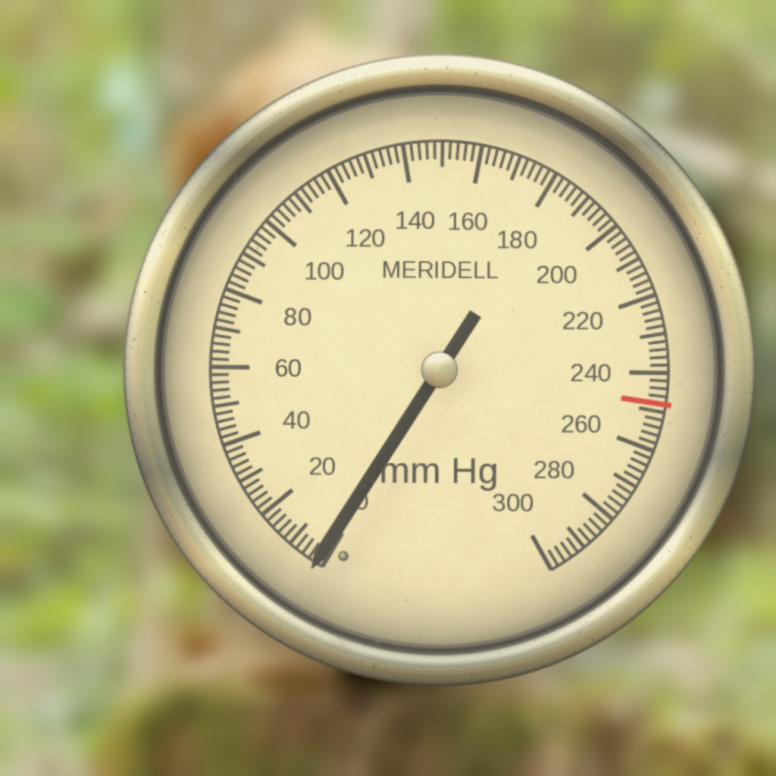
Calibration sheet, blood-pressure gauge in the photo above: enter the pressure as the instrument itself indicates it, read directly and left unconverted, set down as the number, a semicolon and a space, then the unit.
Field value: 2; mmHg
